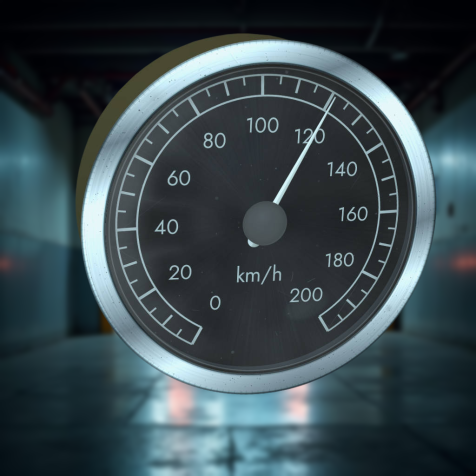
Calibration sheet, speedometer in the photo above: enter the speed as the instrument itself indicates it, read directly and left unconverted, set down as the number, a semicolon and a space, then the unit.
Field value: 120; km/h
